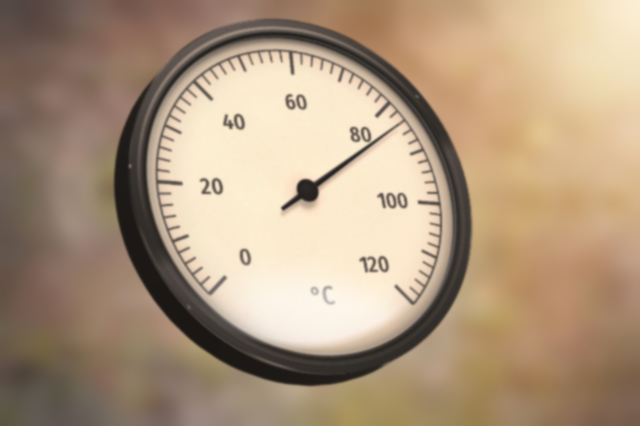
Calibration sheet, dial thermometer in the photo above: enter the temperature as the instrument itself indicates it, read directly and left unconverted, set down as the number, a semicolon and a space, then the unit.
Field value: 84; °C
